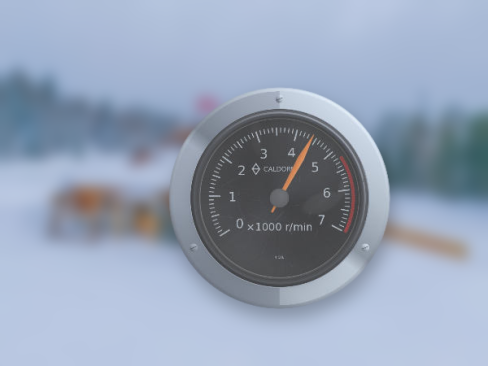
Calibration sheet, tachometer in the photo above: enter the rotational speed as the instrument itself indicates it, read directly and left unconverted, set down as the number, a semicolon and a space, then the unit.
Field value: 4400; rpm
